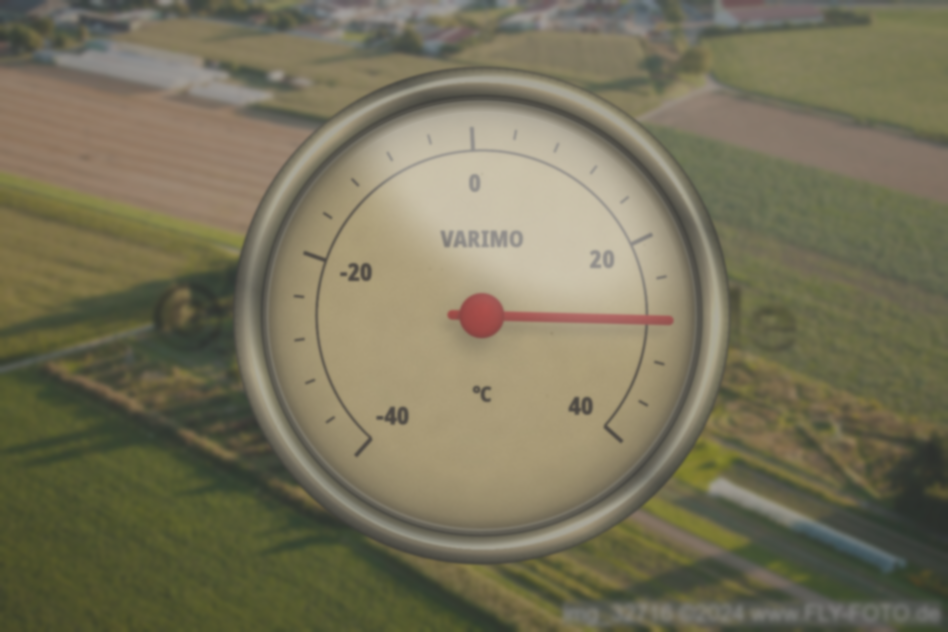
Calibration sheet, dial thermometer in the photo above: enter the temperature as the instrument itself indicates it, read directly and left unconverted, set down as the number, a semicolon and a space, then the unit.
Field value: 28; °C
